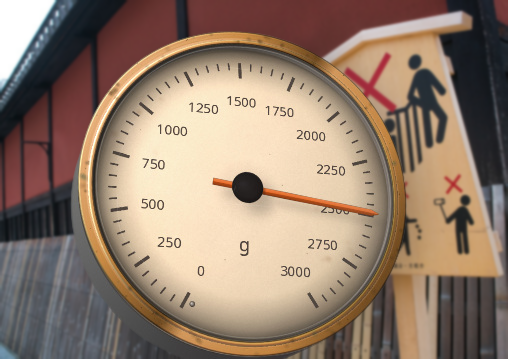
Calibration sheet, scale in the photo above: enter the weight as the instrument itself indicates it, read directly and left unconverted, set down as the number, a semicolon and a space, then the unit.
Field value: 2500; g
